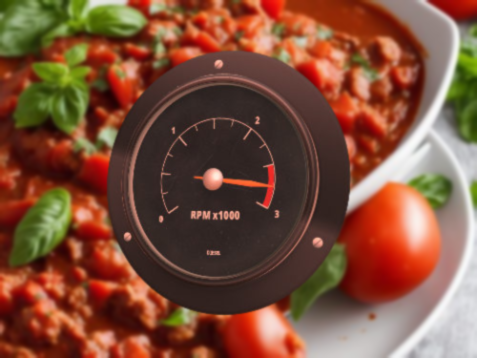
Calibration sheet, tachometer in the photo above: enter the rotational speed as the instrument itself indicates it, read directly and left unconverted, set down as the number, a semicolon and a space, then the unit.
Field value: 2750; rpm
